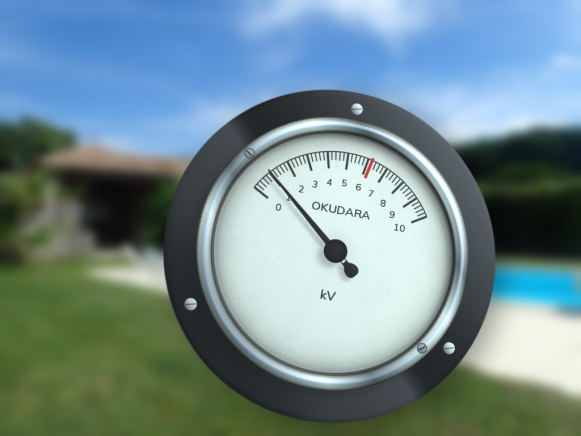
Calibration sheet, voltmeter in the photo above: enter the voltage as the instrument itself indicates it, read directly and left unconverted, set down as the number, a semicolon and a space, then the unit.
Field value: 1; kV
